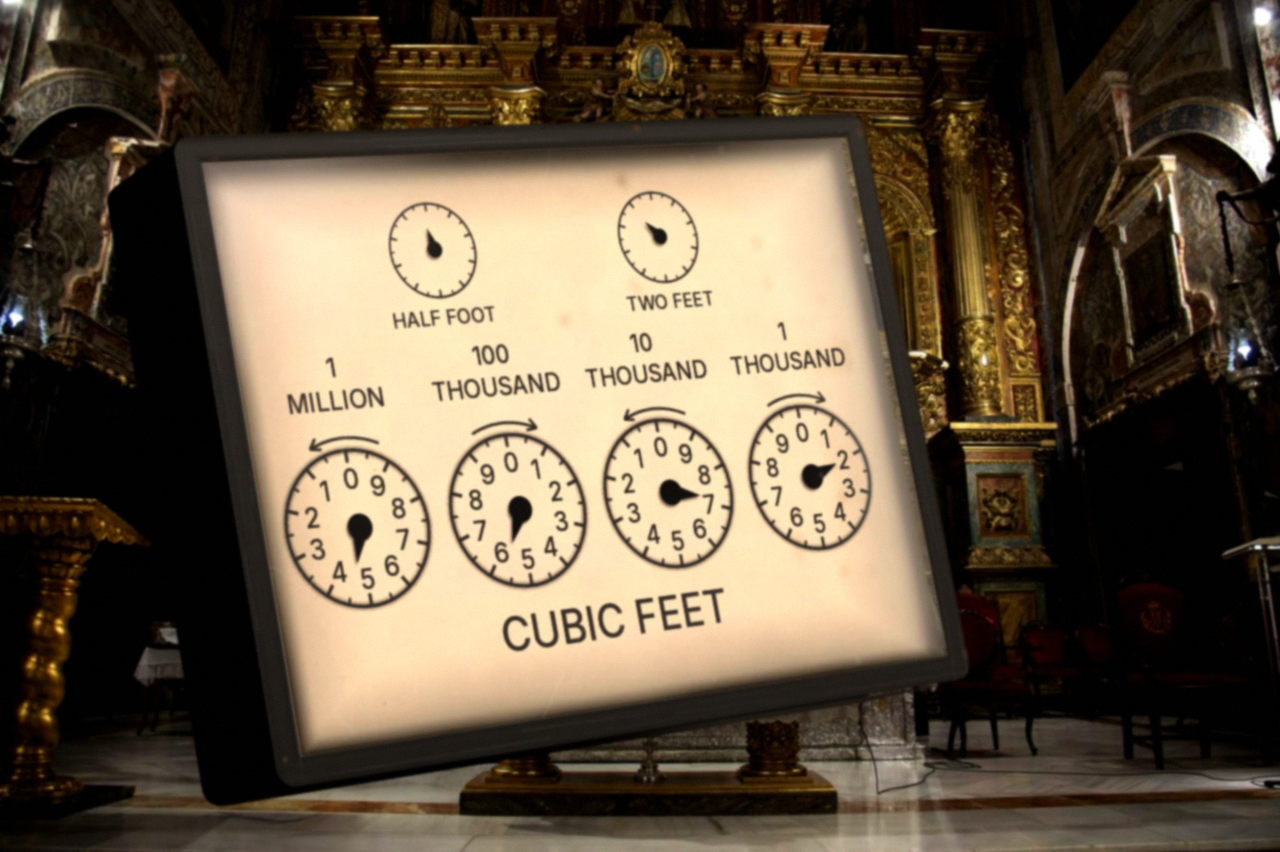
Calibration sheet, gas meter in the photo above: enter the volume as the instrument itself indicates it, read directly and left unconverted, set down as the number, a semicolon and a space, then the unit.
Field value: 457200; ft³
